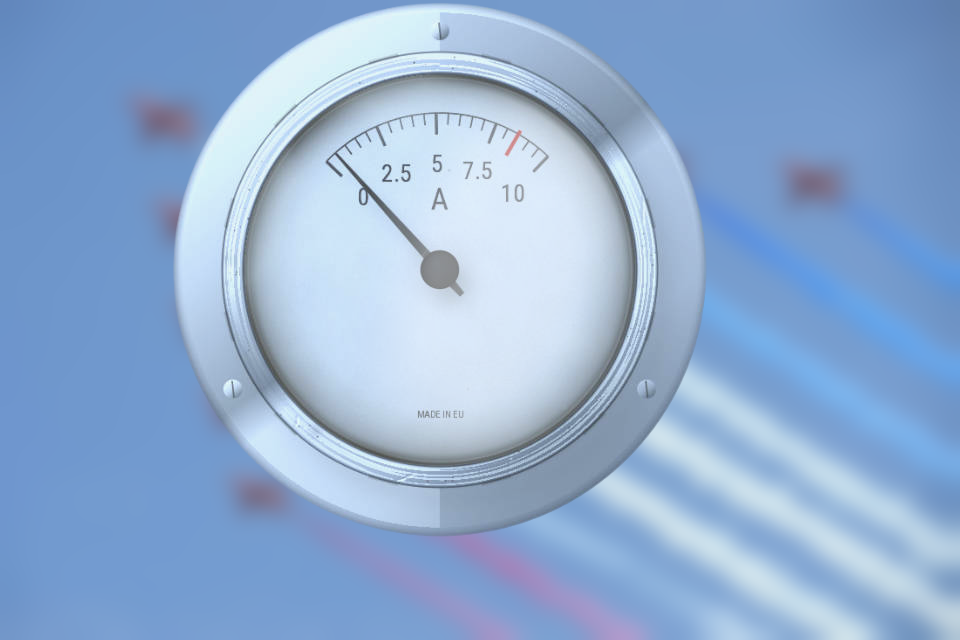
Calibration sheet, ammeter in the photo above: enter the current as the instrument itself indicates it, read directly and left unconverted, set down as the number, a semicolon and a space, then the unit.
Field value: 0.5; A
